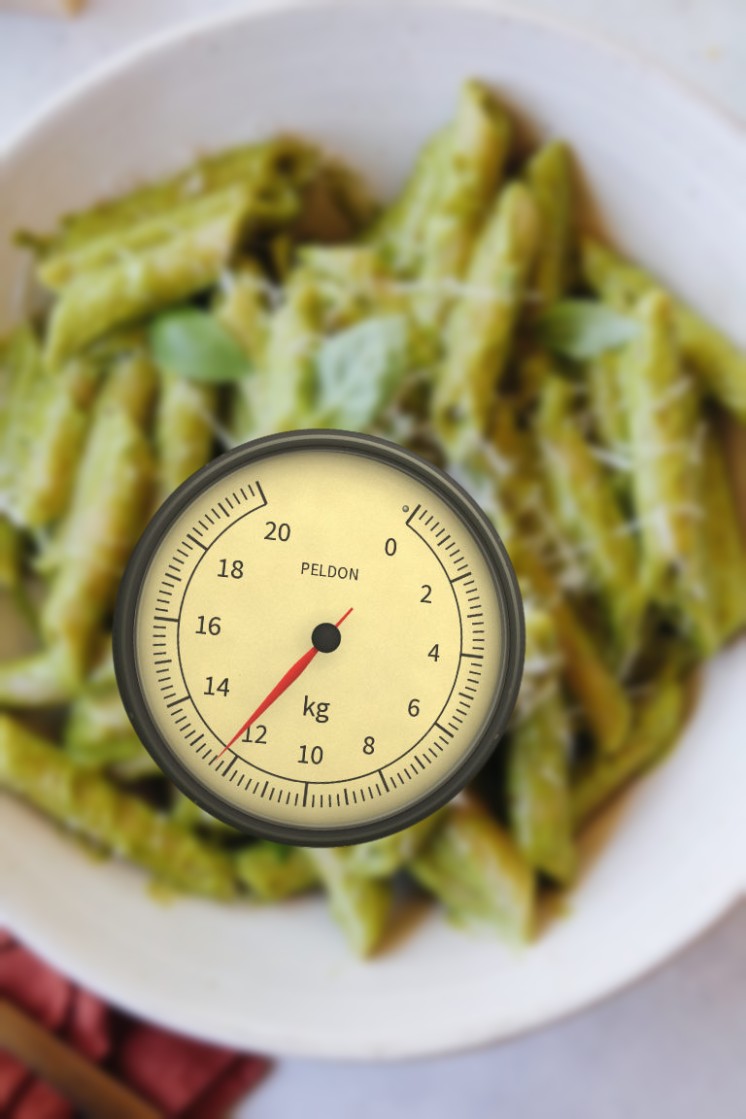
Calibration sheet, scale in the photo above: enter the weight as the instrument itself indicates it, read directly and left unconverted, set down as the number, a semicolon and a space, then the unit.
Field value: 12.4; kg
